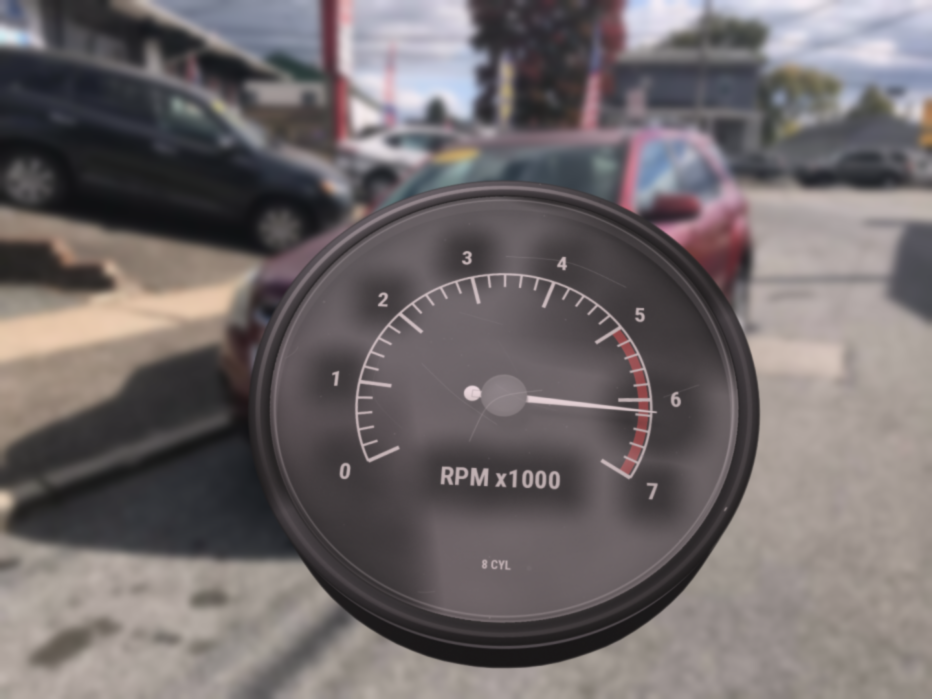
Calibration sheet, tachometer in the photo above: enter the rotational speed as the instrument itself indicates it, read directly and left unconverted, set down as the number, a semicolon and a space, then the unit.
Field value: 6200; rpm
